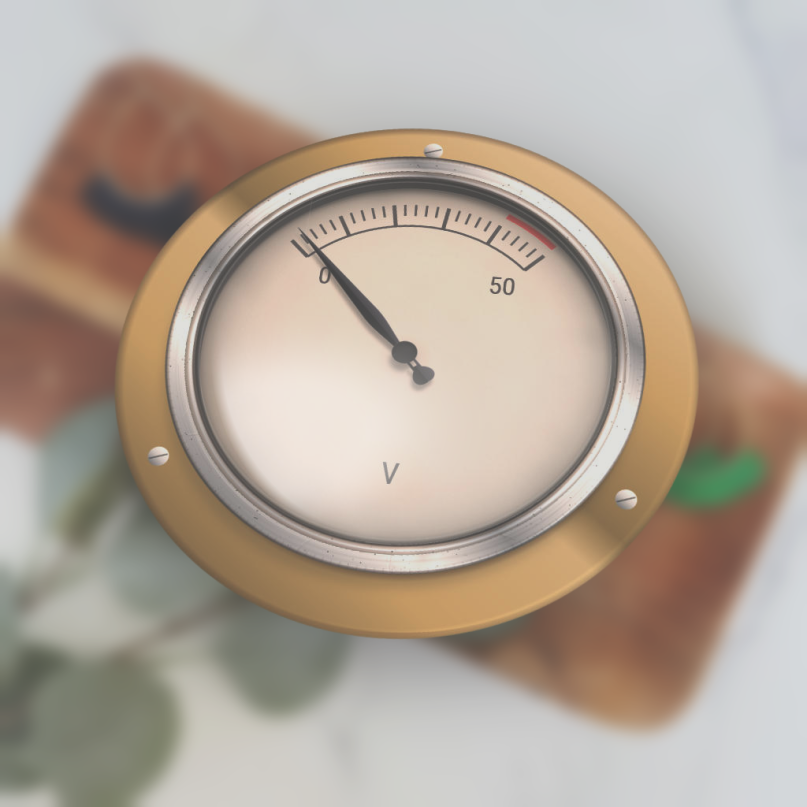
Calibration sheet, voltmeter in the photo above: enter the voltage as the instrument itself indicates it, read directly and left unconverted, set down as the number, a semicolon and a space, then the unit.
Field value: 2; V
